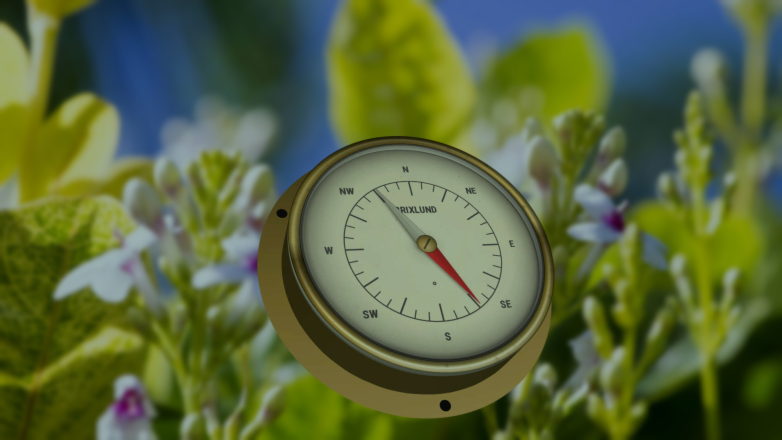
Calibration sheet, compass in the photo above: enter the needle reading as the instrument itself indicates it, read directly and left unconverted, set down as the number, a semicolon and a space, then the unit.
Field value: 150; °
